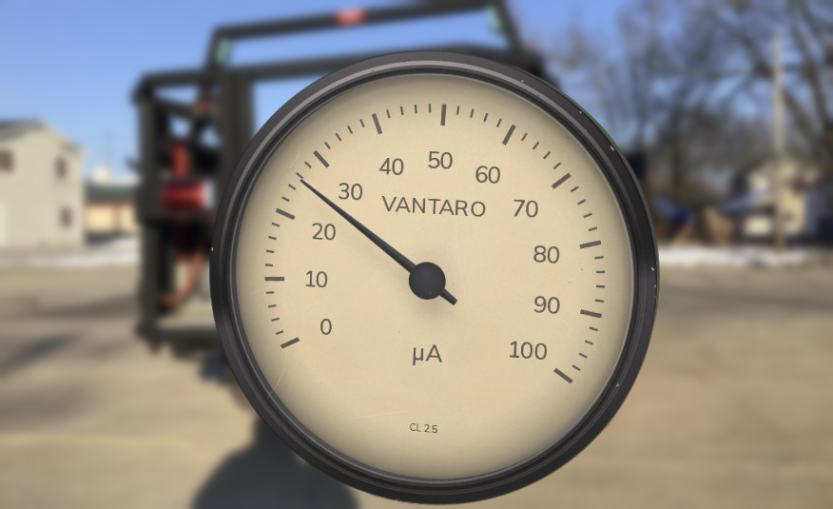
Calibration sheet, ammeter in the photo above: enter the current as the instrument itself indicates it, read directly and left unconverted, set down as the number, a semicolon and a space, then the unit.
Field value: 26; µA
